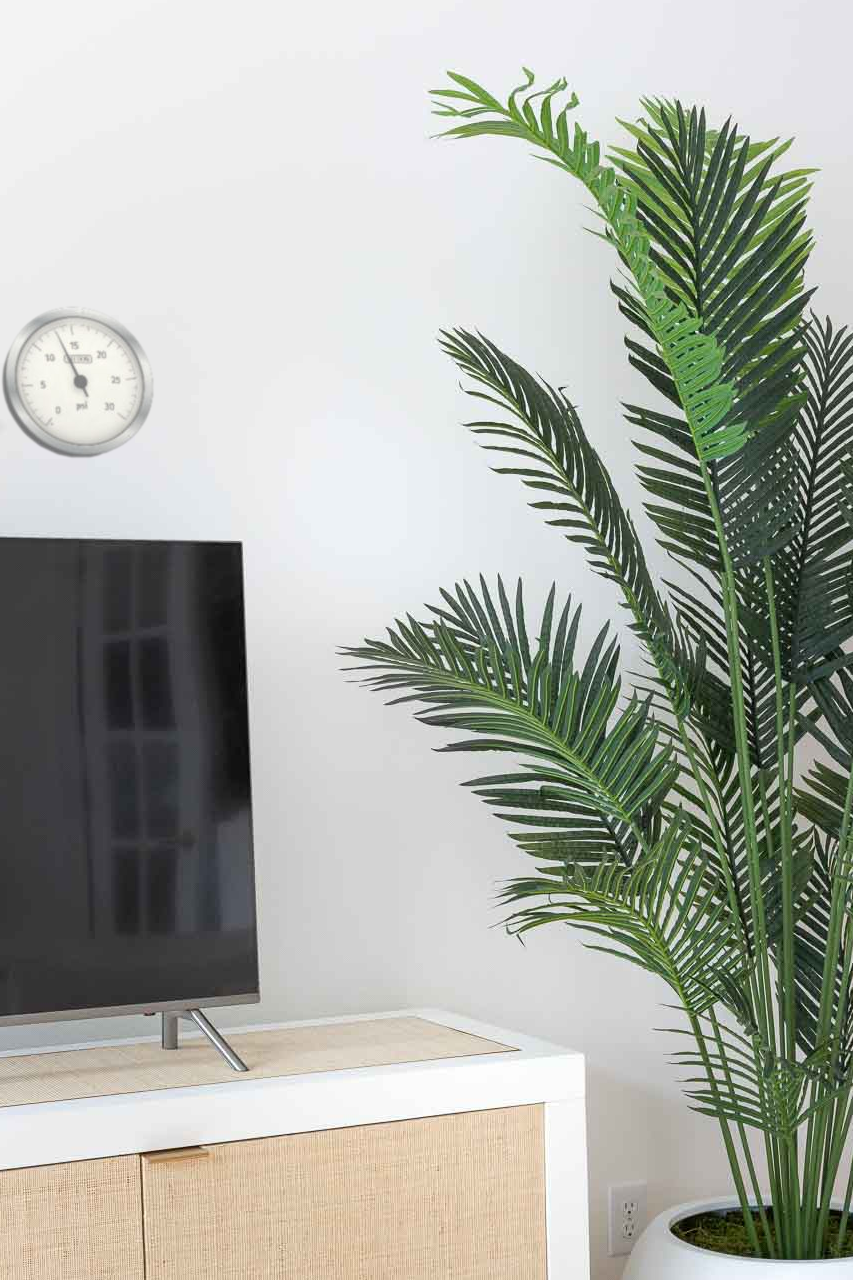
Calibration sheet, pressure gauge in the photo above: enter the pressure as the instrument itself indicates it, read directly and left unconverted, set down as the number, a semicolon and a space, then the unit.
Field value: 13; psi
